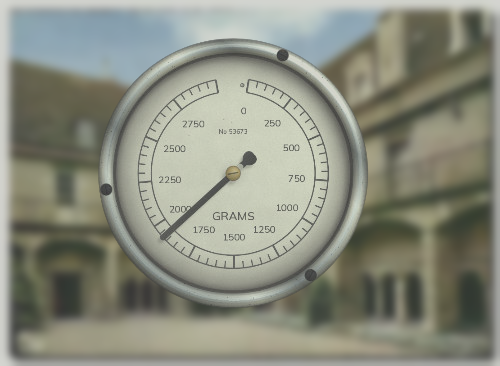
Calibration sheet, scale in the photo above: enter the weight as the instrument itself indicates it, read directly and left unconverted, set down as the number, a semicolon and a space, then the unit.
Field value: 1925; g
